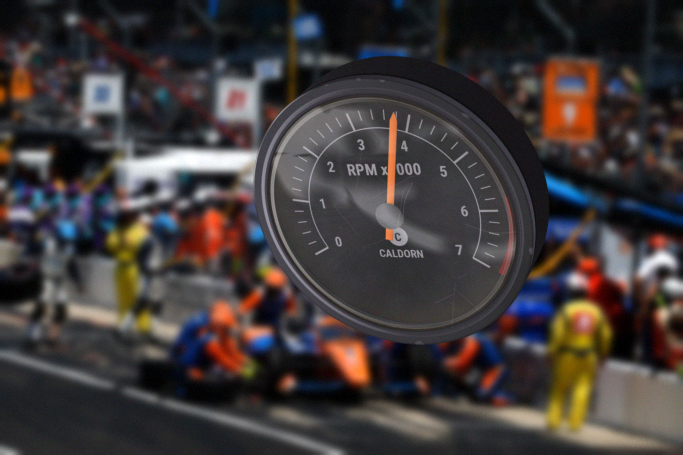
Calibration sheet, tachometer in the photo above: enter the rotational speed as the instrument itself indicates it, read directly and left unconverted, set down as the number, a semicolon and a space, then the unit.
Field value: 3800; rpm
